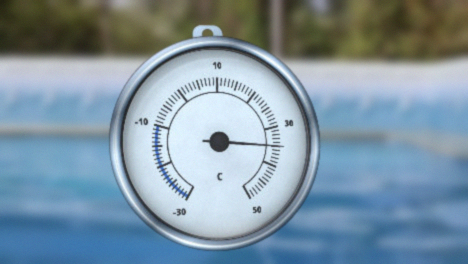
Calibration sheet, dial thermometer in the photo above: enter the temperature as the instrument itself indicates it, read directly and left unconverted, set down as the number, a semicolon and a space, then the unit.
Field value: 35; °C
